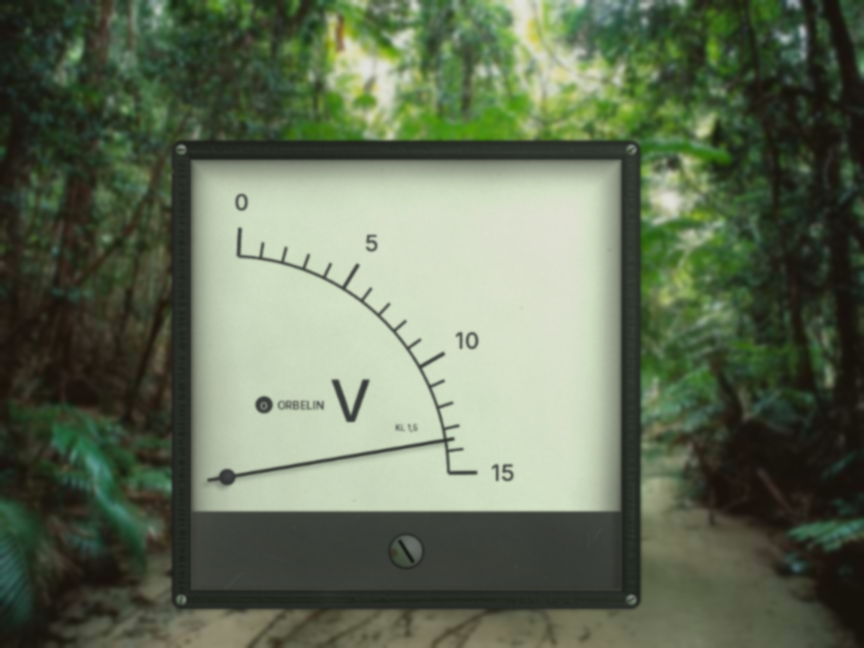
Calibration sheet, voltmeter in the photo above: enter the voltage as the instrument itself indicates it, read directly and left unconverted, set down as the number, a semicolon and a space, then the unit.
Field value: 13.5; V
